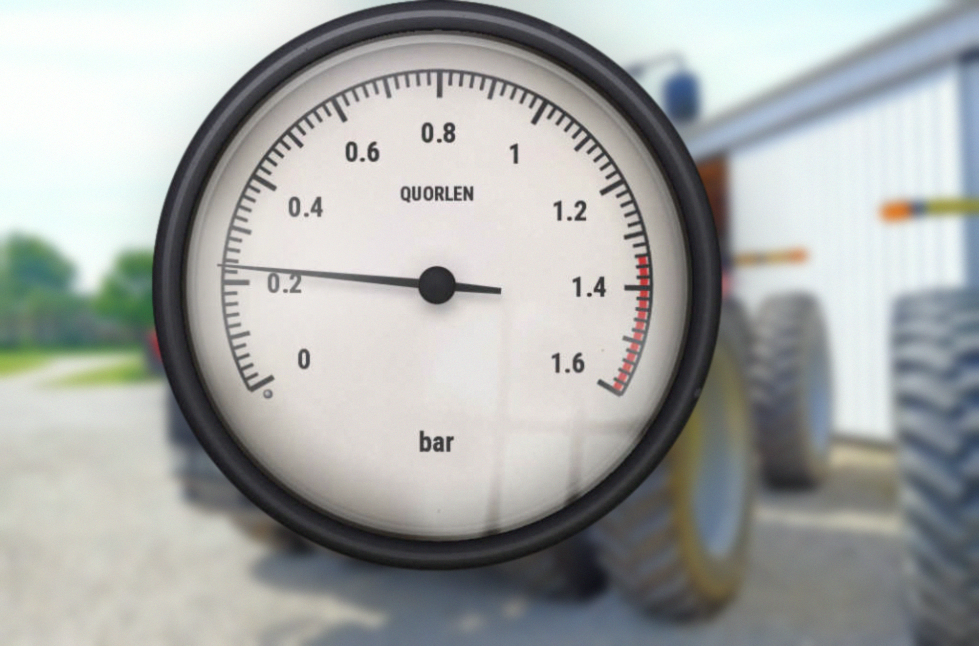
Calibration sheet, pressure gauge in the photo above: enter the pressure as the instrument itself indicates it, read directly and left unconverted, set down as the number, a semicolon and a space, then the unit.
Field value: 0.23; bar
